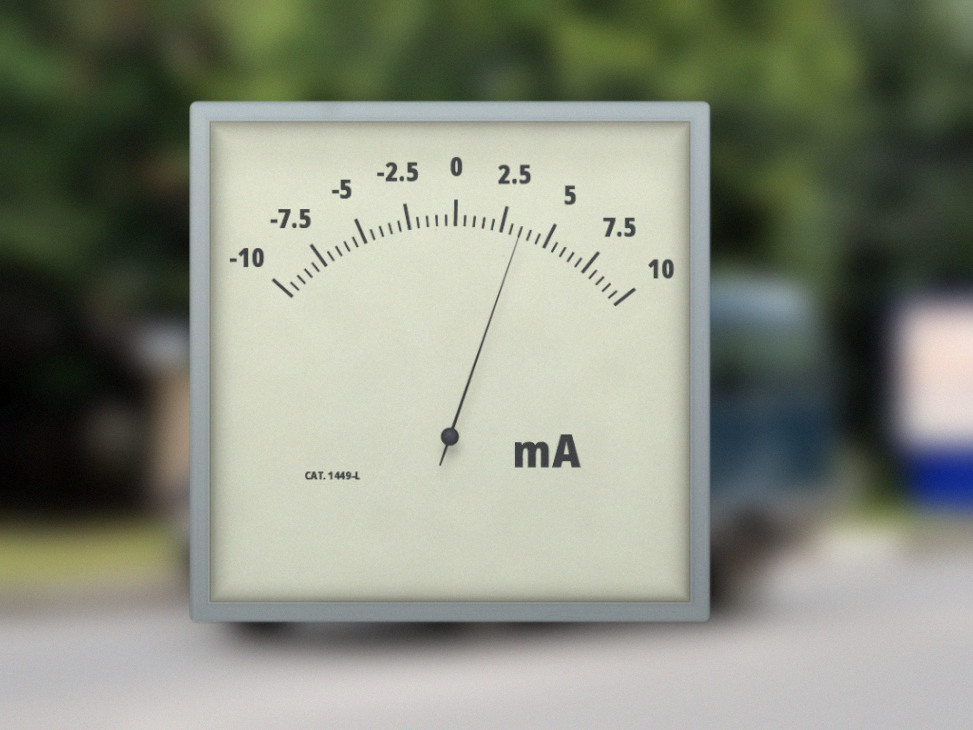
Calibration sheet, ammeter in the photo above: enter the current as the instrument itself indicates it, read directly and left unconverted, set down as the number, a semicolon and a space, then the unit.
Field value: 3.5; mA
